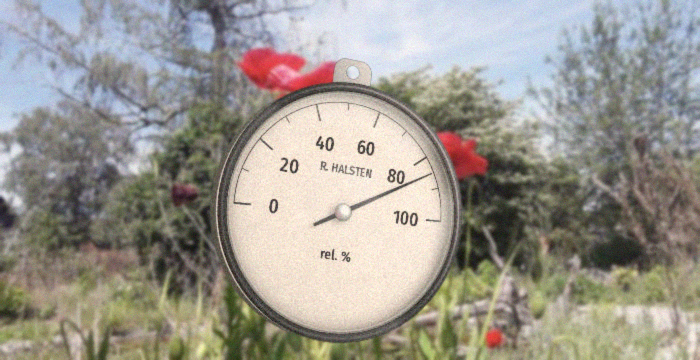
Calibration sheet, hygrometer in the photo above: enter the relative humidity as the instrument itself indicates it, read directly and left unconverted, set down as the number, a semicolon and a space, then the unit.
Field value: 85; %
